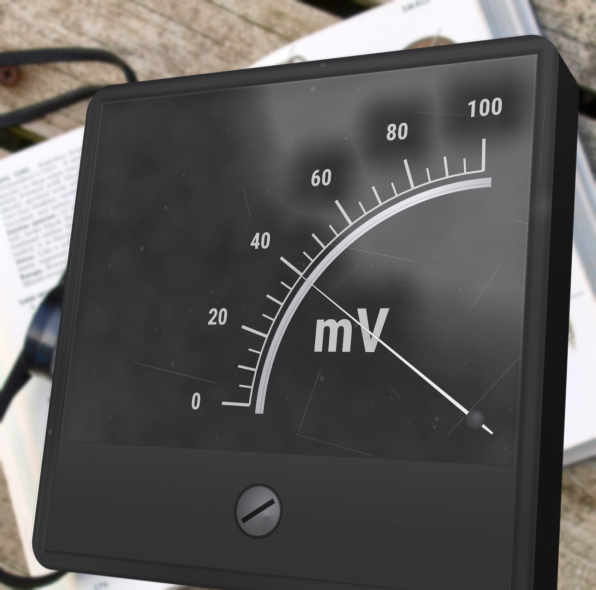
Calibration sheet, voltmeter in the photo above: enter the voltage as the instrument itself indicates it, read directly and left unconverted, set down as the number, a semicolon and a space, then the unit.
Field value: 40; mV
